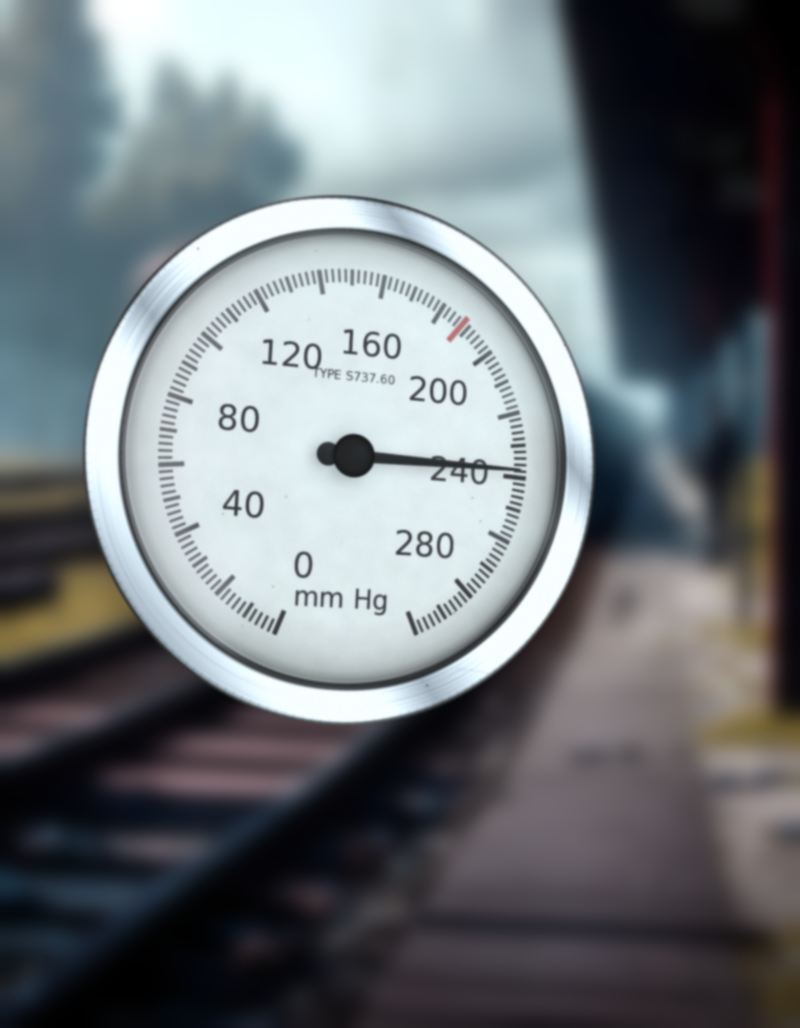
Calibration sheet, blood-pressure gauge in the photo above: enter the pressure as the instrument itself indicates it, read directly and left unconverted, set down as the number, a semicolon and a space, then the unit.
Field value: 238; mmHg
